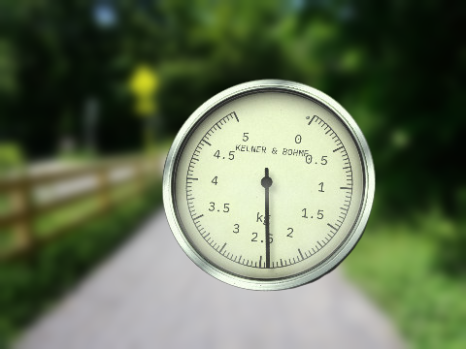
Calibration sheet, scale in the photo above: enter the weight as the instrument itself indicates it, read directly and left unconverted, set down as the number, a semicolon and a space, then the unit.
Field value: 2.4; kg
